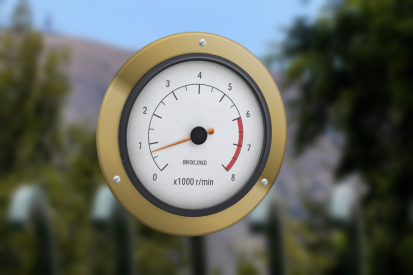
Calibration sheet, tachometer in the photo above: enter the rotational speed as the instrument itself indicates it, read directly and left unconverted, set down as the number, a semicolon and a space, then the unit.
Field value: 750; rpm
